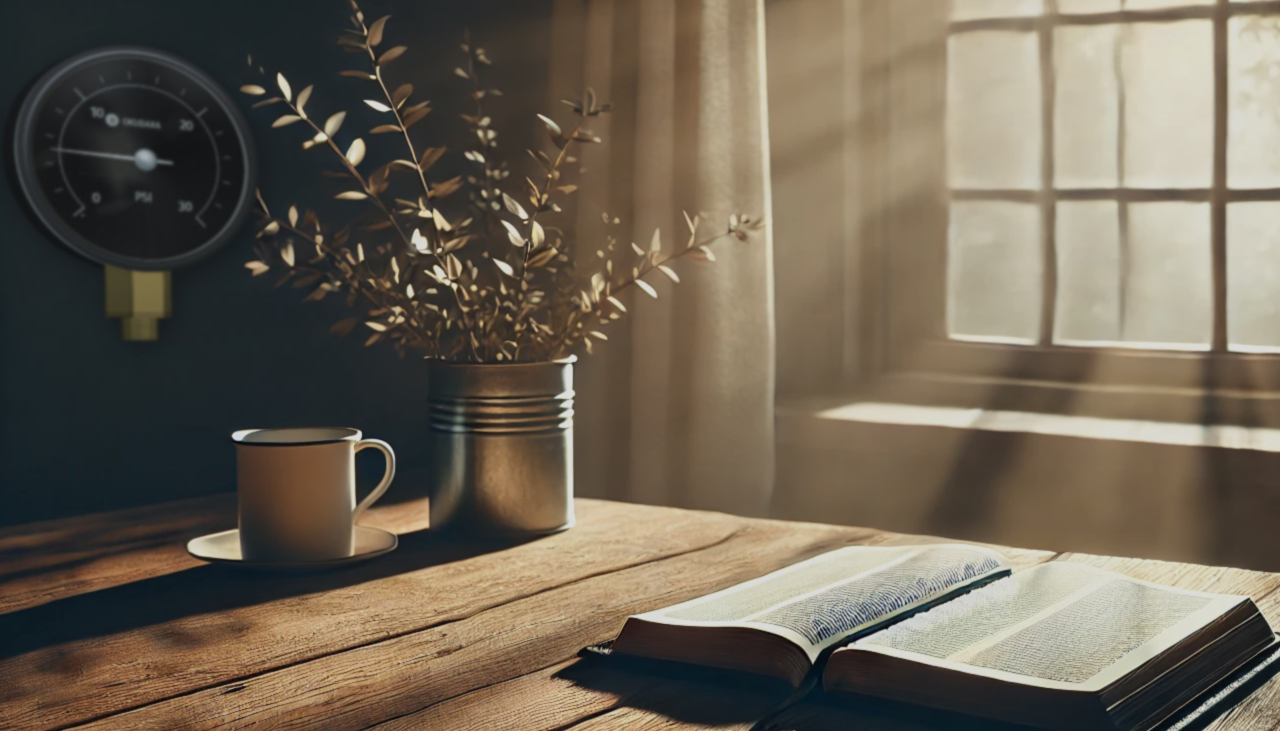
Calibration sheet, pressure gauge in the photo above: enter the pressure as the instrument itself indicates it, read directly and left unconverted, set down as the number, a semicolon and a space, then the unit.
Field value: 5; psi
